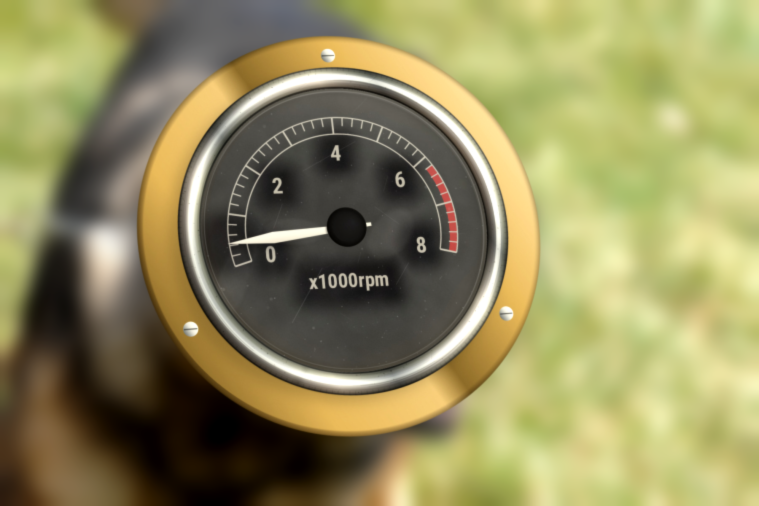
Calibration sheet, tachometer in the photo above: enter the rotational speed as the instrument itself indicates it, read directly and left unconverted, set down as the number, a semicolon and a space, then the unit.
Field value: 400; rpm
